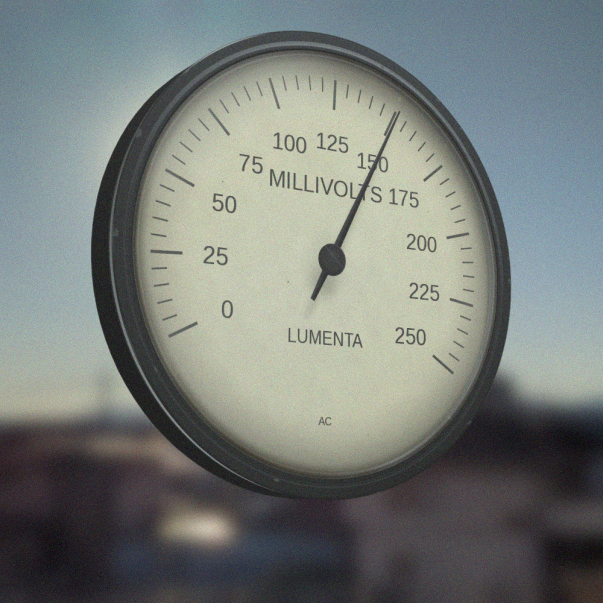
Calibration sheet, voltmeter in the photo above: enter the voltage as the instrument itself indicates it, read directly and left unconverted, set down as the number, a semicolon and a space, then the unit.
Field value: 150; mV
